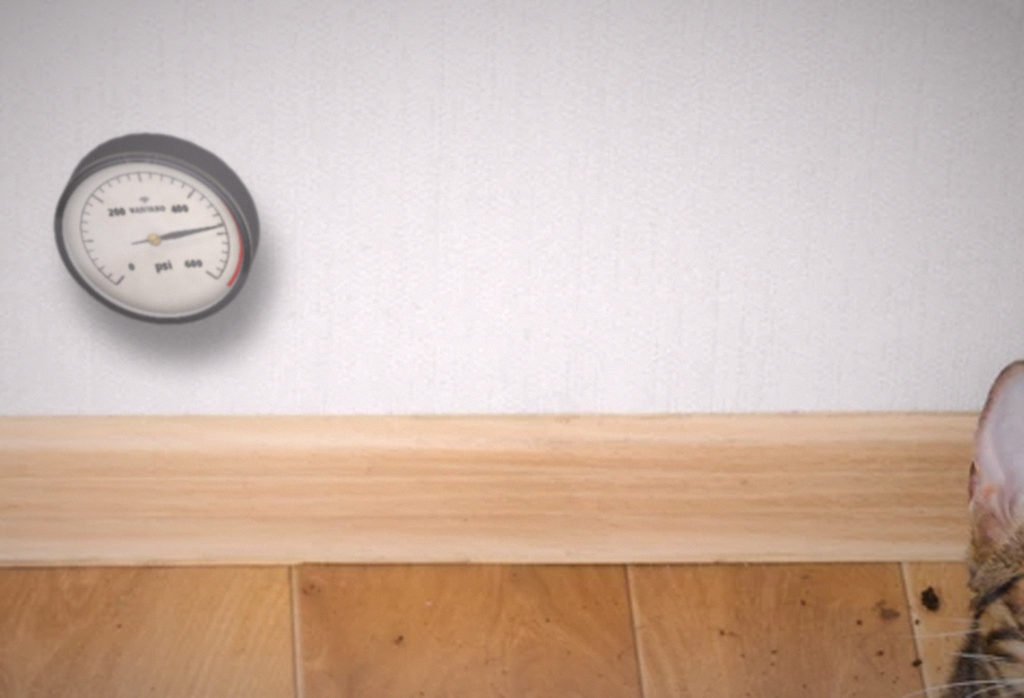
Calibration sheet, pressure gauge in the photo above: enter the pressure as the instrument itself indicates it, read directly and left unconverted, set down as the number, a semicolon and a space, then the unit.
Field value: 480; psi
